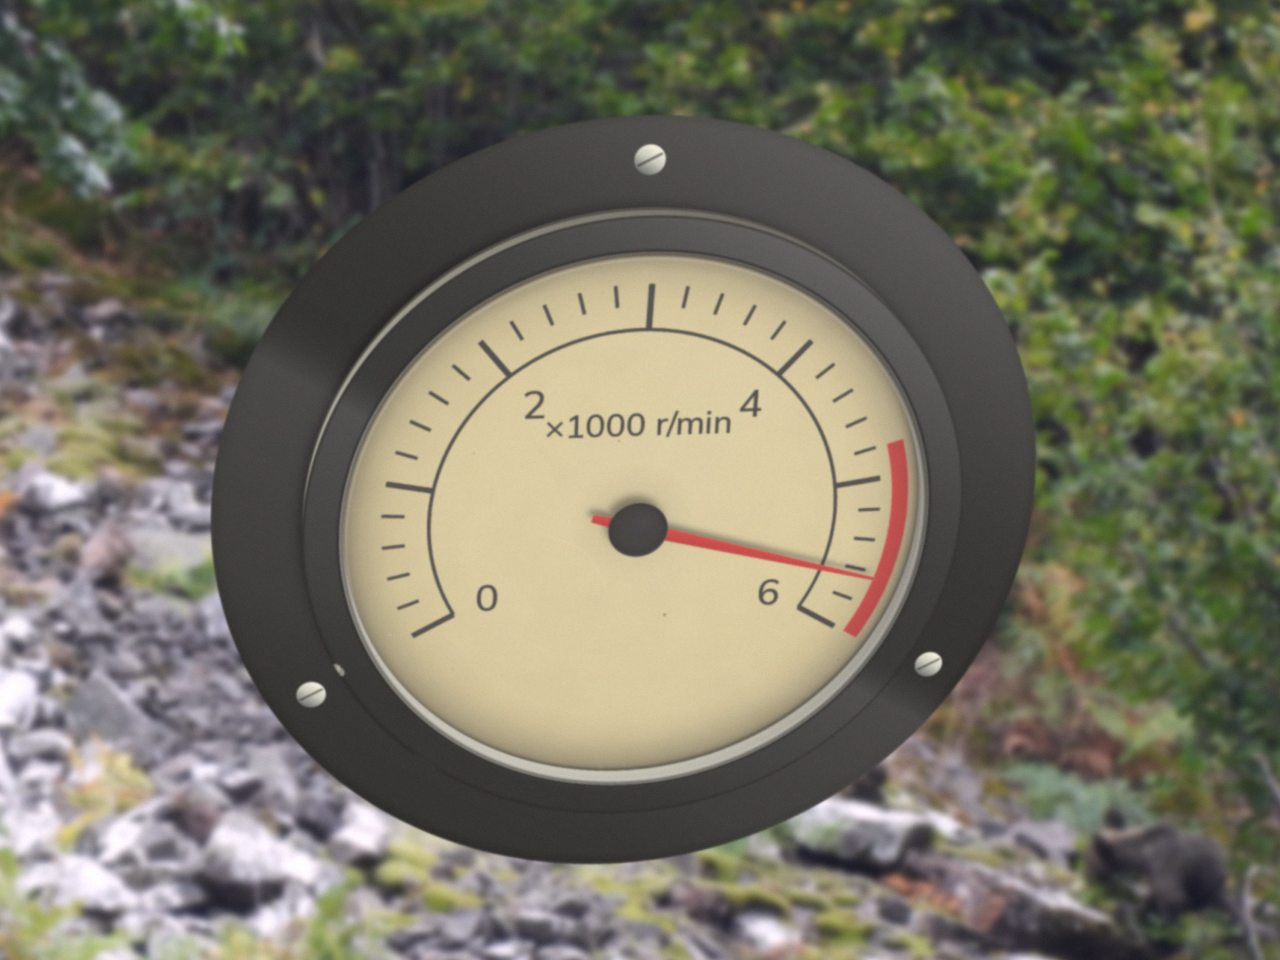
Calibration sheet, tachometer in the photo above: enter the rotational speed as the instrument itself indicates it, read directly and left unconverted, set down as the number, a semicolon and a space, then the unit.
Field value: 5600; rpm
